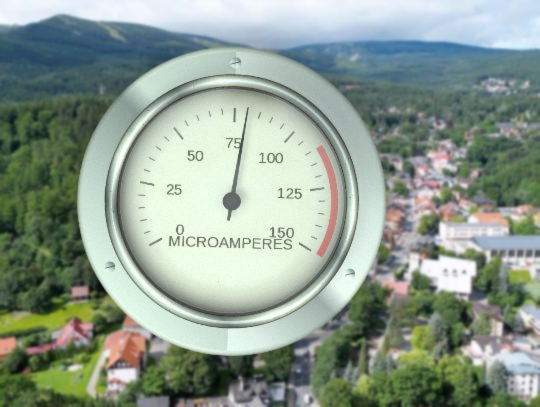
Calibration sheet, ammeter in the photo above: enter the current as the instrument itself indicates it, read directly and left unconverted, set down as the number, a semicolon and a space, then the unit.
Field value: 80; µA
